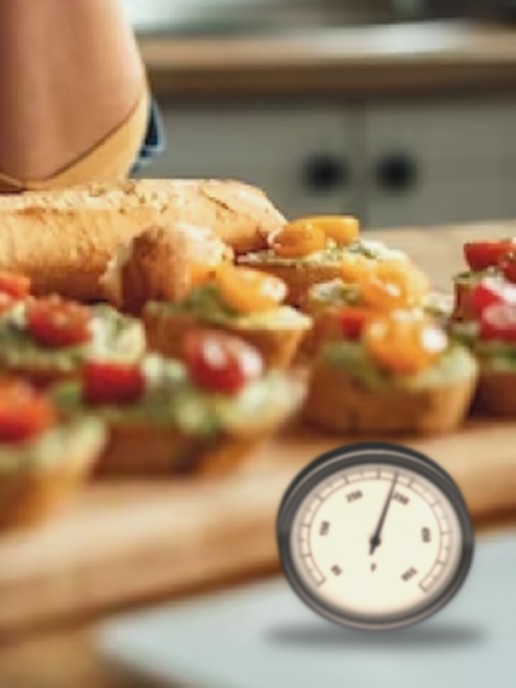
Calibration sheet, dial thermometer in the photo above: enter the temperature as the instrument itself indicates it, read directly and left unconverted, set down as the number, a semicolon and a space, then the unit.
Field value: 325; °F
